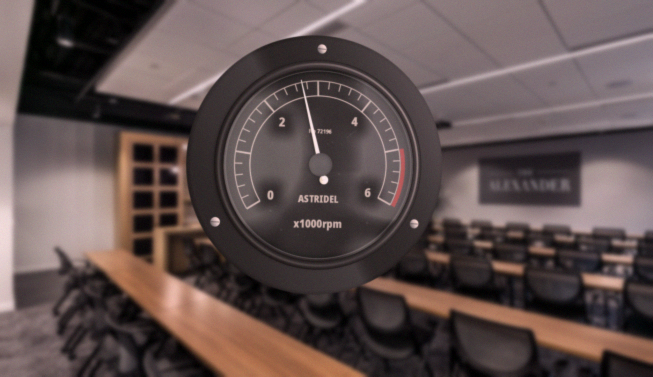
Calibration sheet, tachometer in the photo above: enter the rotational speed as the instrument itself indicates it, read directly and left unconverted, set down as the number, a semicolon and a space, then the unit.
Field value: 2700; rpm
